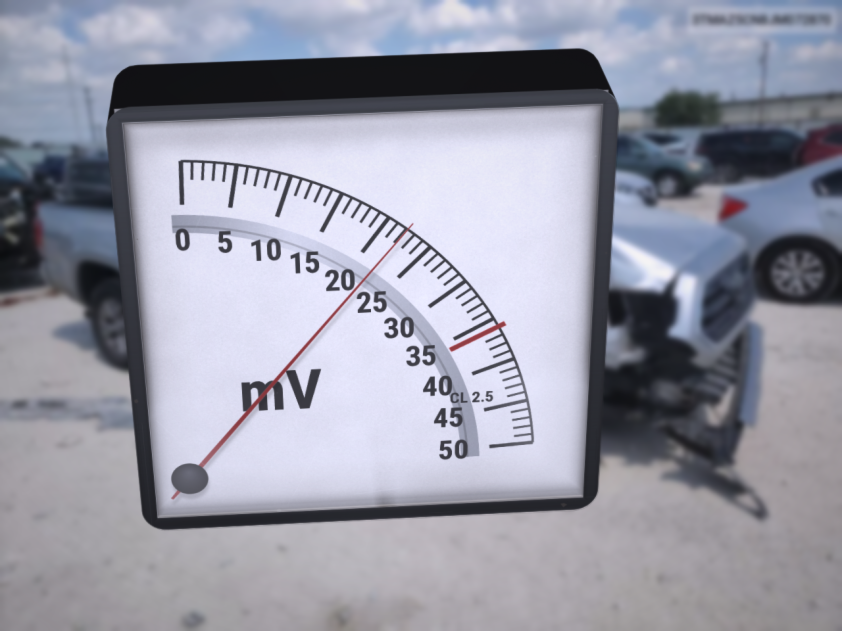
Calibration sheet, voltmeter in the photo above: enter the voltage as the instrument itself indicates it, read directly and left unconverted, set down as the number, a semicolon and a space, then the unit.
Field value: 22; mV
